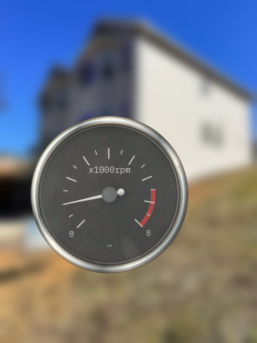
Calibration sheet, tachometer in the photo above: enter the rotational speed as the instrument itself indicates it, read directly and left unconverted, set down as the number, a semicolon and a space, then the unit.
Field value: 1000; rpm
